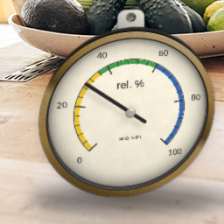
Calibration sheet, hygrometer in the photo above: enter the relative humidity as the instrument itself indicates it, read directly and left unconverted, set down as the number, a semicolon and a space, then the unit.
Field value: 30; %
